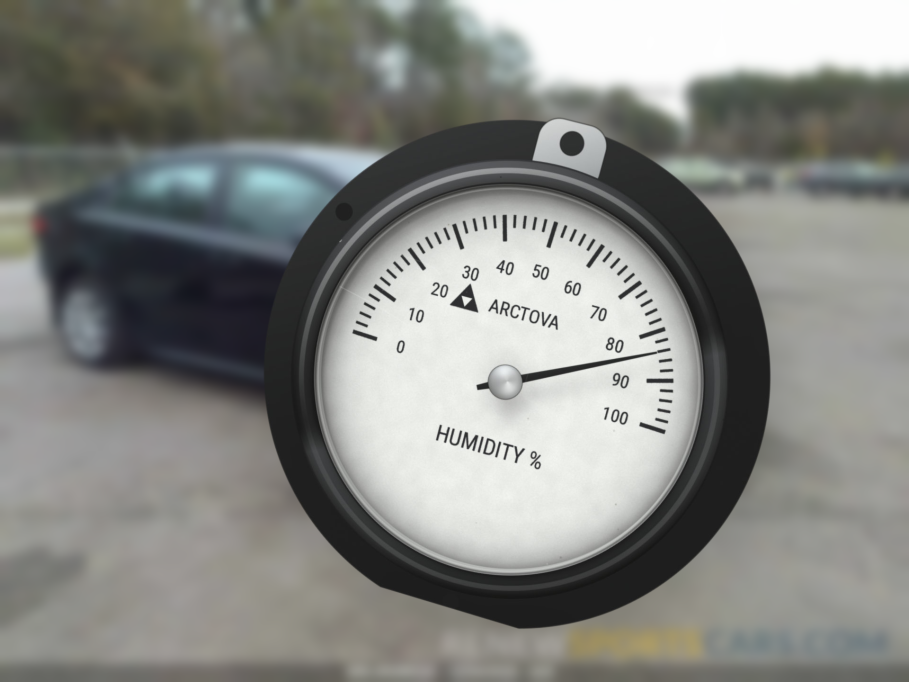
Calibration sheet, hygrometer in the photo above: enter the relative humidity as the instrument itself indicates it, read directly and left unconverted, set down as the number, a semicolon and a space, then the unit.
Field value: 84; %
